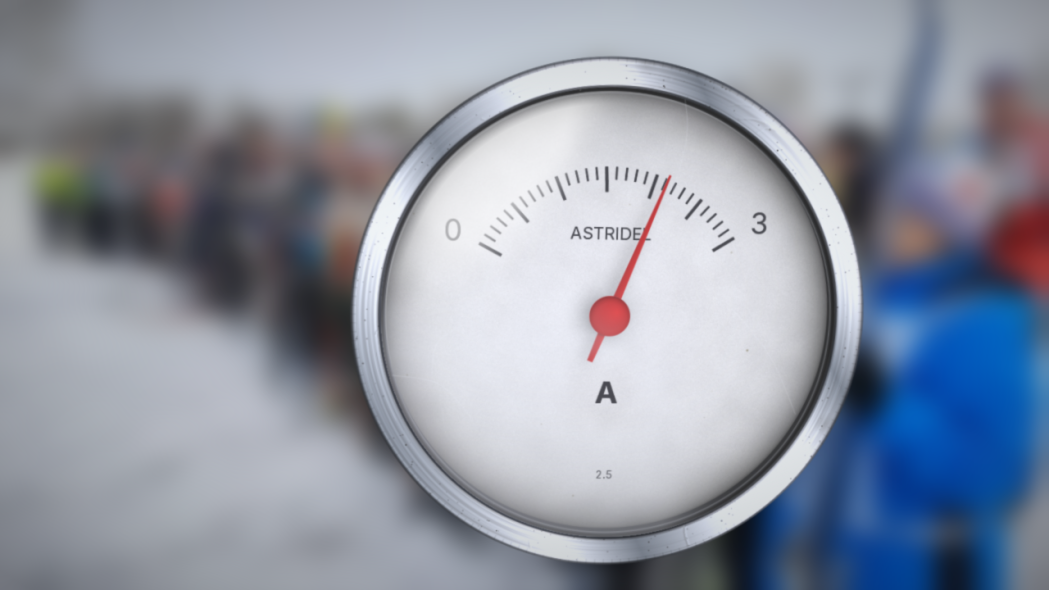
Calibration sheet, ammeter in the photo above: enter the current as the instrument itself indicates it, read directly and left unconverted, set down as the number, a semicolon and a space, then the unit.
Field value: 2.1; A
